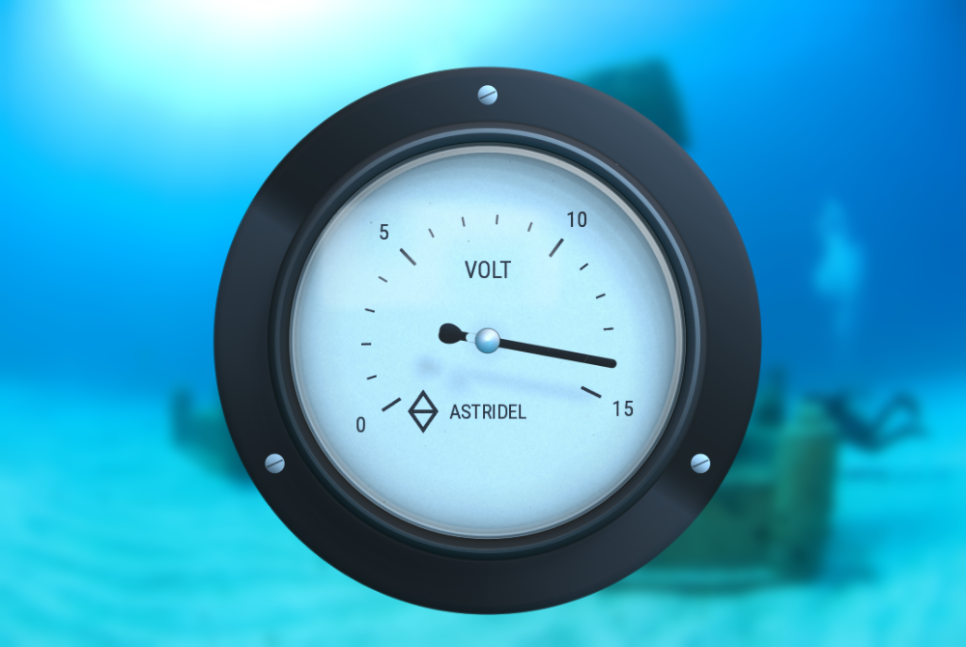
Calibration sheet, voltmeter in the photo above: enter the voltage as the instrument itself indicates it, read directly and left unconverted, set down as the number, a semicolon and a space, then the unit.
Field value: 14; V
